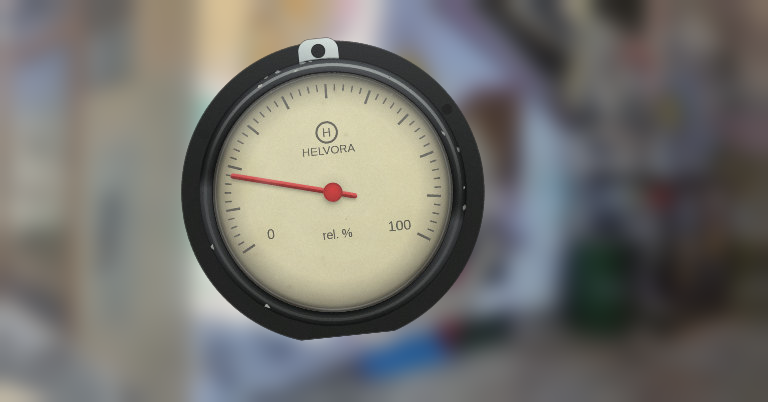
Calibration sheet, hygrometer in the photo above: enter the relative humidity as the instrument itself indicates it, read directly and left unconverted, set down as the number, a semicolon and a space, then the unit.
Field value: 18; %
